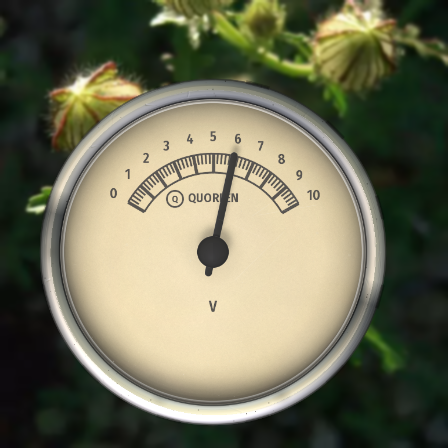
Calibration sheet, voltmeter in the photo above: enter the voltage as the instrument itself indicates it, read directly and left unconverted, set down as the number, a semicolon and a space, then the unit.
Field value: 6; V
